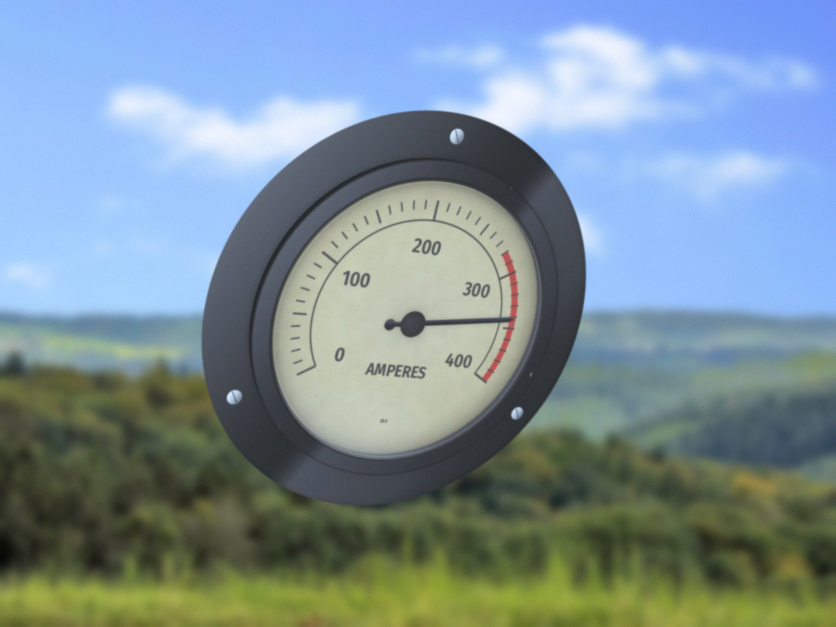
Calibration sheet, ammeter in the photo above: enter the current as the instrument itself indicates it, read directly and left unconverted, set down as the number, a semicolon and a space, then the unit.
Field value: 340; A
